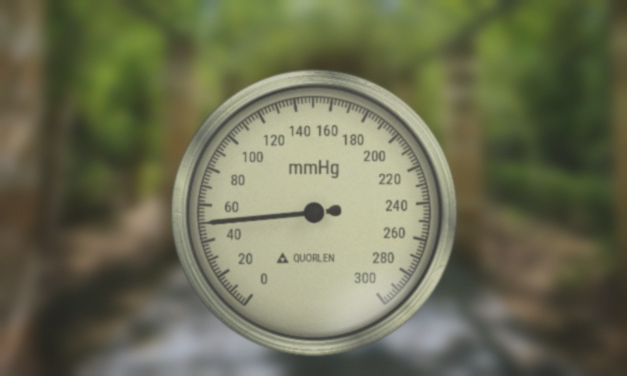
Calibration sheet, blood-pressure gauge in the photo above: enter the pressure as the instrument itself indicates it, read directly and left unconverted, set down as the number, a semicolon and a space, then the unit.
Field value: 50; mmHg
